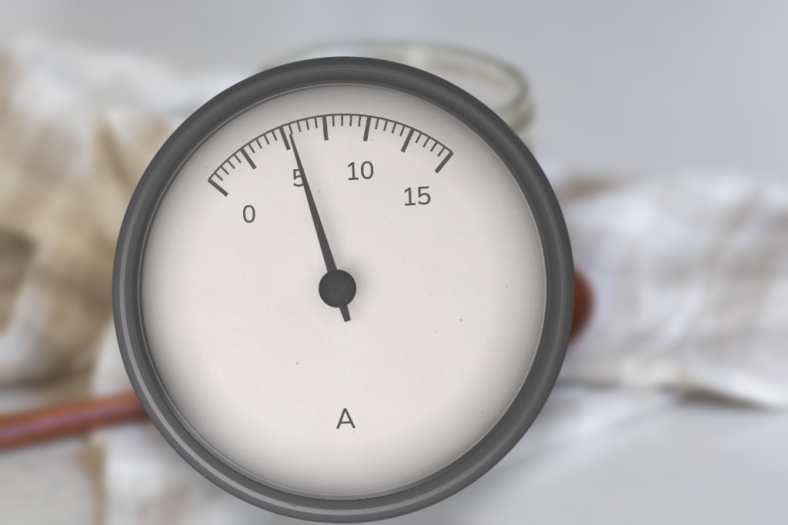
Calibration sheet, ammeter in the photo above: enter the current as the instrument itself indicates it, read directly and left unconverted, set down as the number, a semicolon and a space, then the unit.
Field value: 5.5; A
